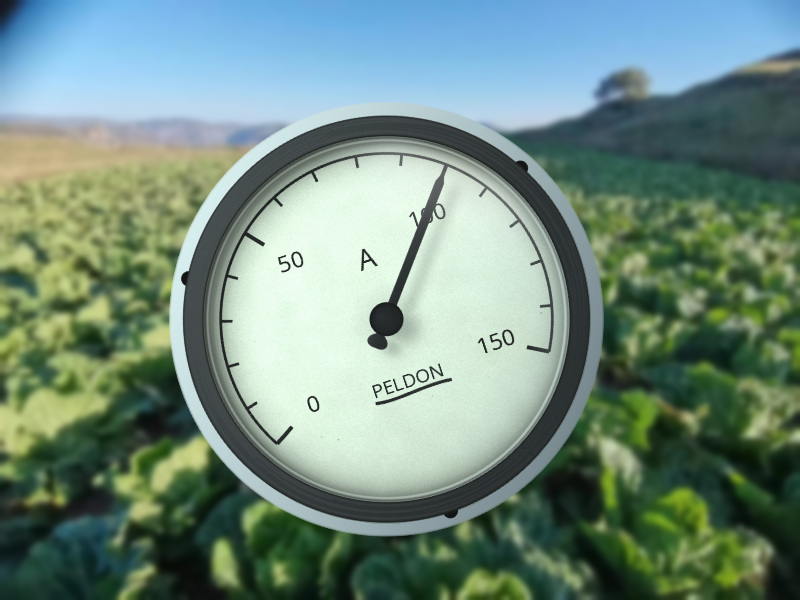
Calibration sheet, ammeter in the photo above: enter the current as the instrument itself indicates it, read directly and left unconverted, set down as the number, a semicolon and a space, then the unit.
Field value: 100; A
